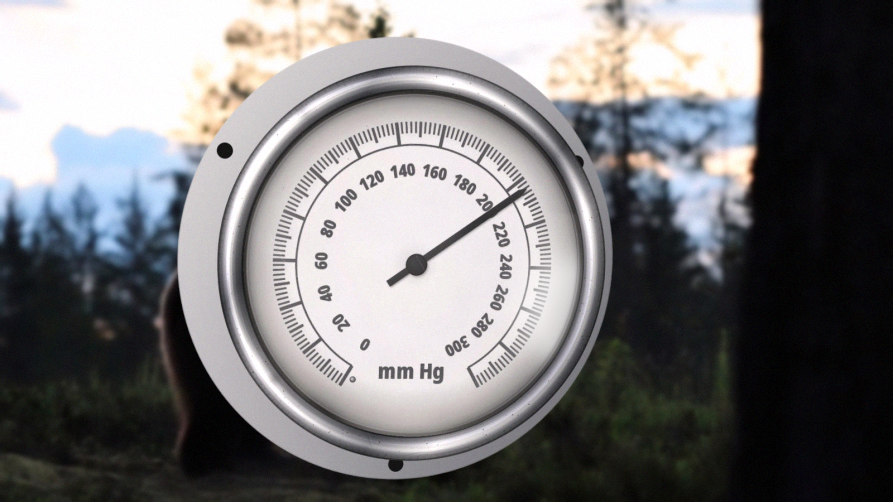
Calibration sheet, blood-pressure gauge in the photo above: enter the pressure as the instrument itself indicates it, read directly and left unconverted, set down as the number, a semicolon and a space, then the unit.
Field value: 204; mmHg
